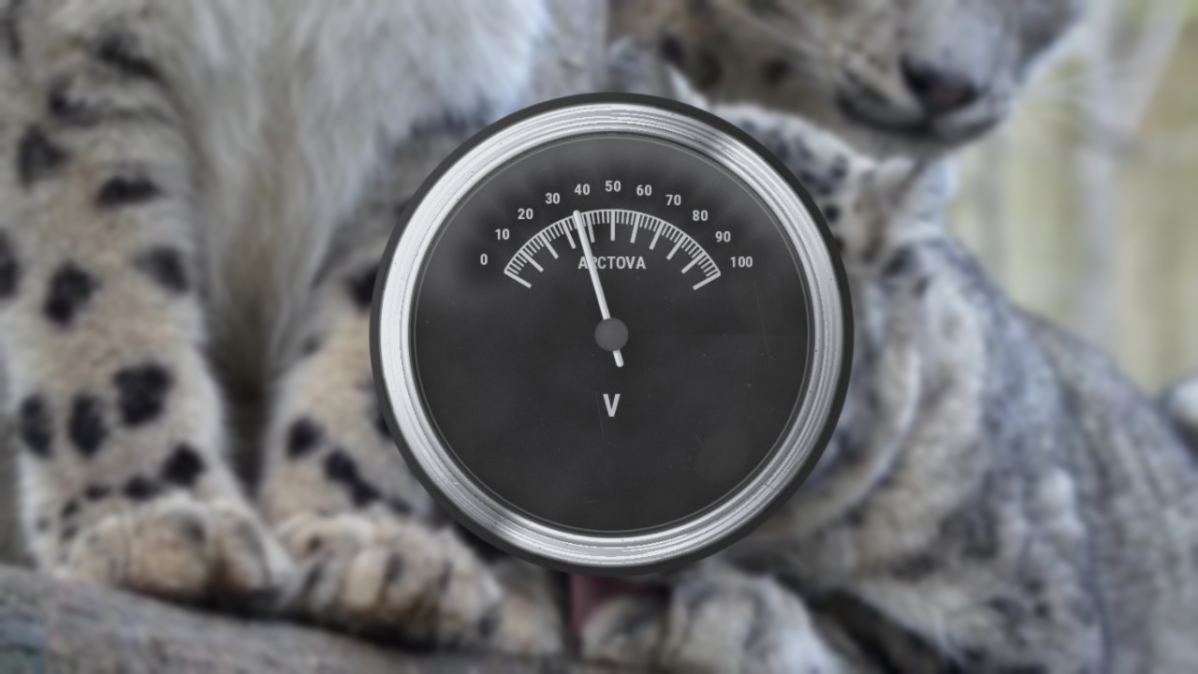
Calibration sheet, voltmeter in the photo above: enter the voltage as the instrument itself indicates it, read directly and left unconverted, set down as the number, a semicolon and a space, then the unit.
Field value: 36; V
